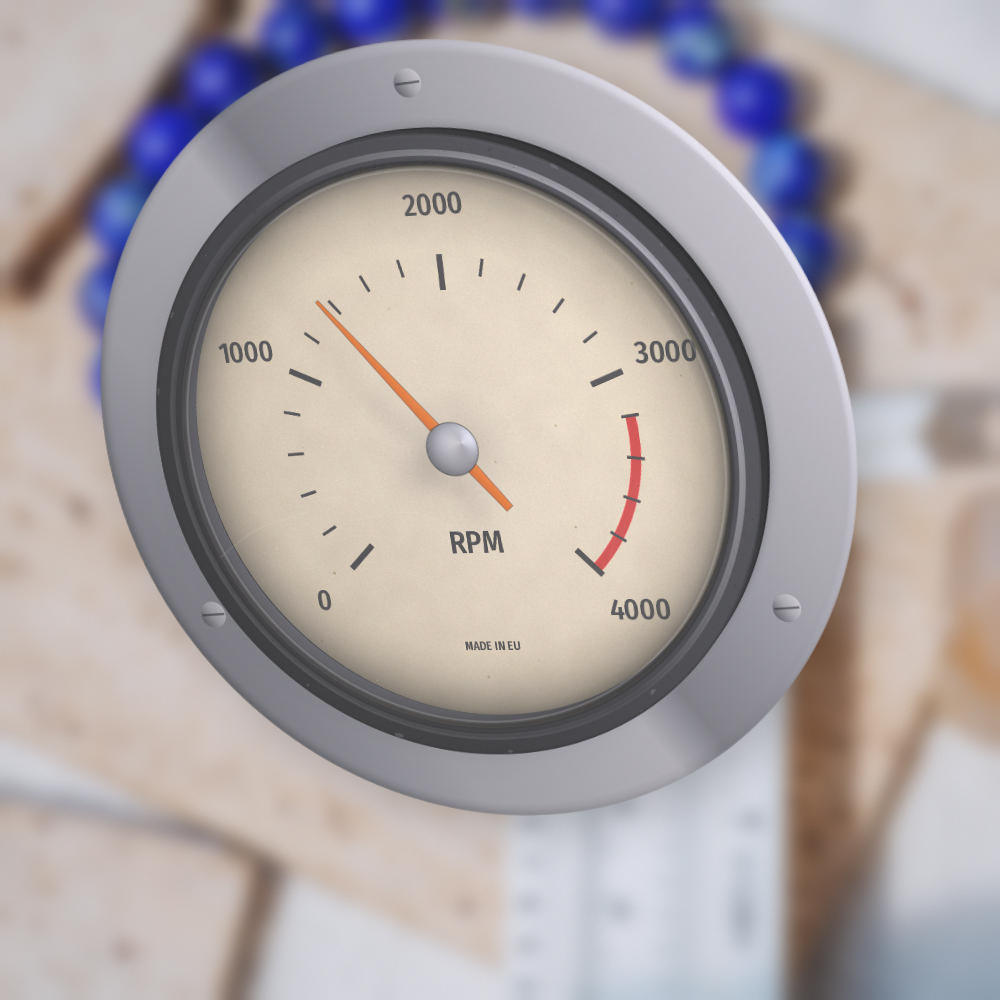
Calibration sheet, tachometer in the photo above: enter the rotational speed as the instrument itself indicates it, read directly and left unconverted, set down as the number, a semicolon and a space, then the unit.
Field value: 1400; rpm
